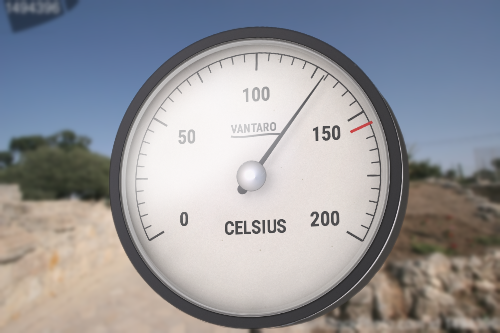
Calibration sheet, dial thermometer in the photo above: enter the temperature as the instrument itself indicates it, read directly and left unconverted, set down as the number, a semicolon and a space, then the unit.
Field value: 130; °C
